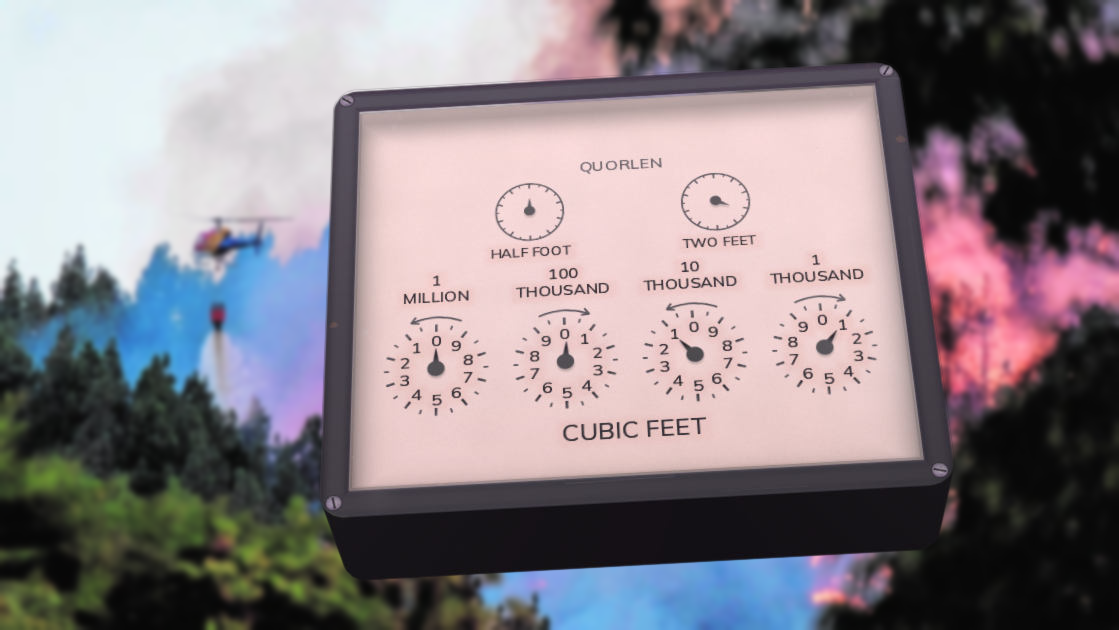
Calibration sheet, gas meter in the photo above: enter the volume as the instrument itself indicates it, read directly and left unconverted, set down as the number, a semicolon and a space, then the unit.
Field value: 1100; ft³
